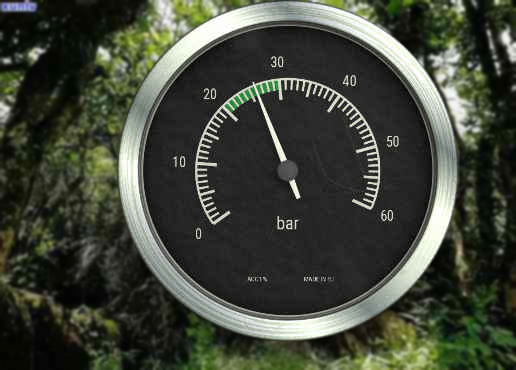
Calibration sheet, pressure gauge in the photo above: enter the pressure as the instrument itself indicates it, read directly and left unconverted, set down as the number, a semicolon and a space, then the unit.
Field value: 26; bar
